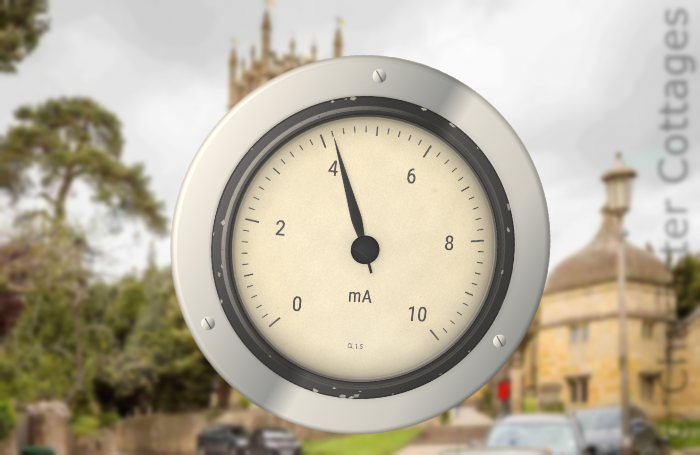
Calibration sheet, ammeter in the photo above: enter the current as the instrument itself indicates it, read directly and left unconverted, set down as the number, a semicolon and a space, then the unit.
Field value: 4.2; mA
